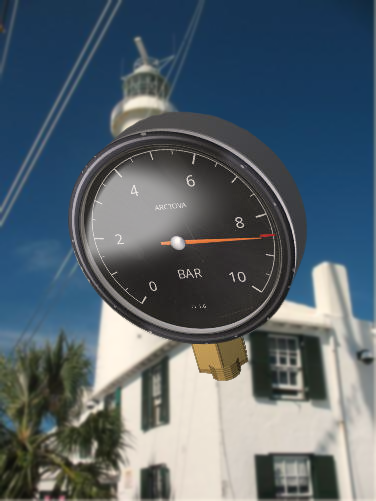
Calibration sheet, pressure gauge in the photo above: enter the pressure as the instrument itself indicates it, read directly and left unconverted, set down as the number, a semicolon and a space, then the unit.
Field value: 8.5; bar
